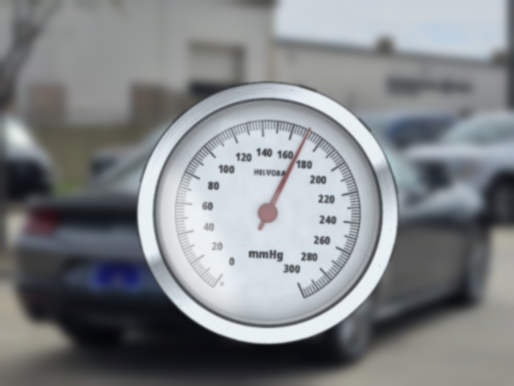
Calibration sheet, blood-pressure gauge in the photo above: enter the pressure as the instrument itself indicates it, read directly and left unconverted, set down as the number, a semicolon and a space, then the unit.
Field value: 170; mmHg
